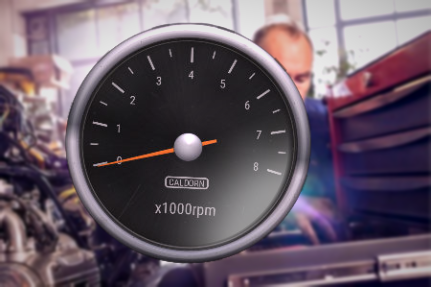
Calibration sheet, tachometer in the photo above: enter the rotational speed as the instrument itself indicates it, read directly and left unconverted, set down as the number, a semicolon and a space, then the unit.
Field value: 0; rpm
